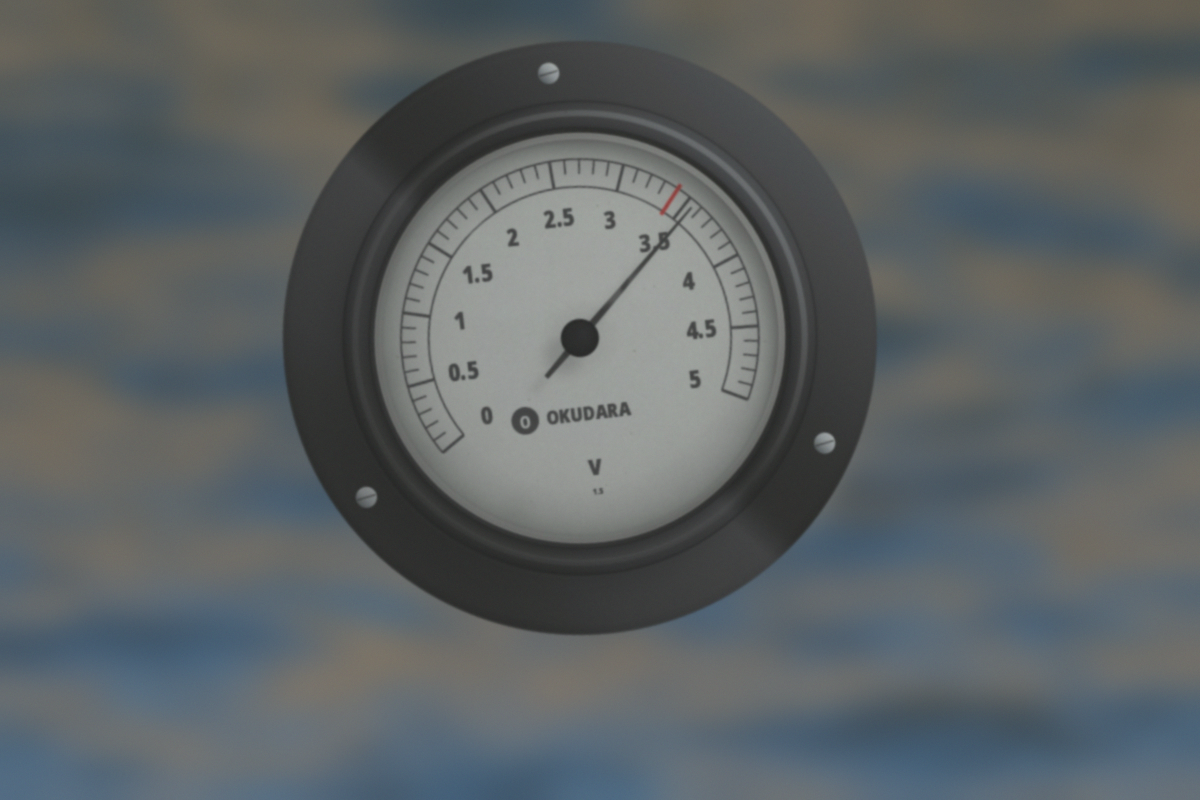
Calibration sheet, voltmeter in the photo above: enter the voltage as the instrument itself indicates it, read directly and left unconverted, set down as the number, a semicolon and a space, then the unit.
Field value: 3.55; V
